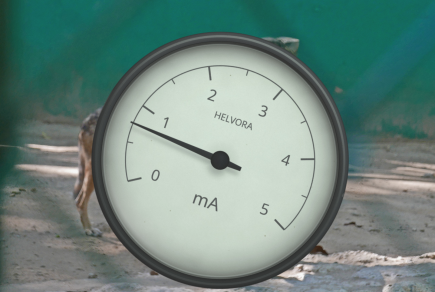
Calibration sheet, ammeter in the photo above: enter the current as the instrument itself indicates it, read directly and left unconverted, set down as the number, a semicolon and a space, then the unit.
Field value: 0.75; mA
